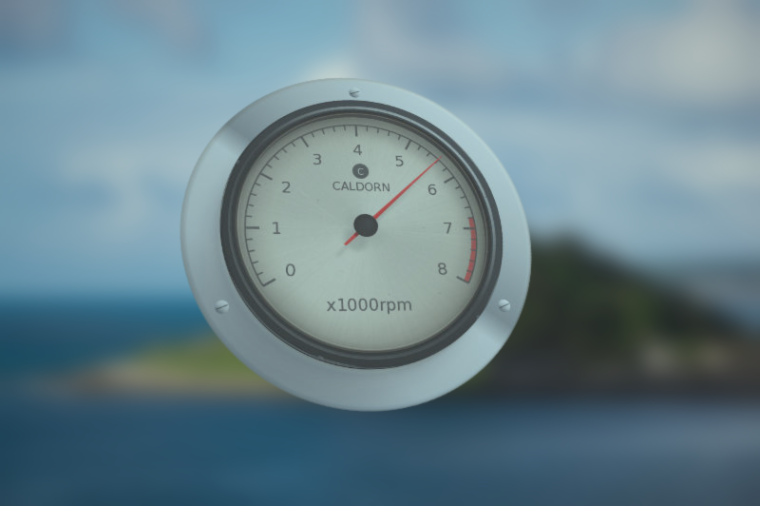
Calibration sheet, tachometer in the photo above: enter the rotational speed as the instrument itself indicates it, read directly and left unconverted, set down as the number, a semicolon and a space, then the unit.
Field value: 5600; rpm
